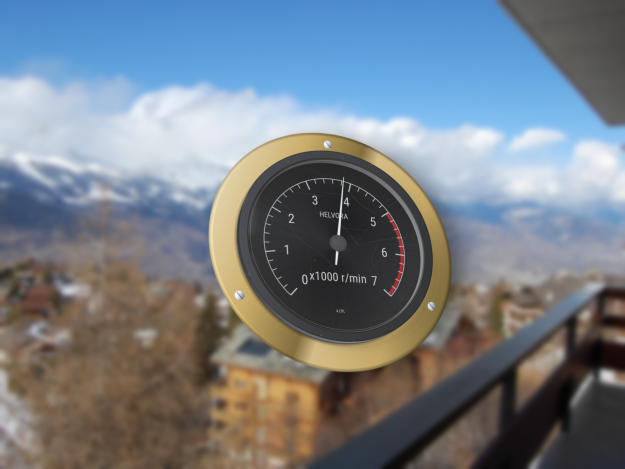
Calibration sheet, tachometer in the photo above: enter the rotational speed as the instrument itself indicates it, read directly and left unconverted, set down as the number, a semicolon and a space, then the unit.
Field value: 3800; rpm
